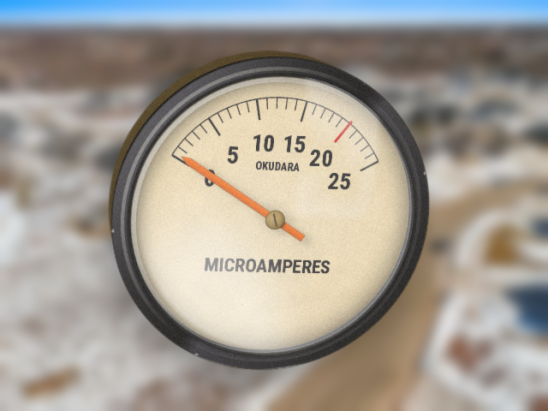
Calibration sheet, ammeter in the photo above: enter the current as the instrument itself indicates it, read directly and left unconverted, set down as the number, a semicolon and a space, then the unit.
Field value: 0.5; µA
